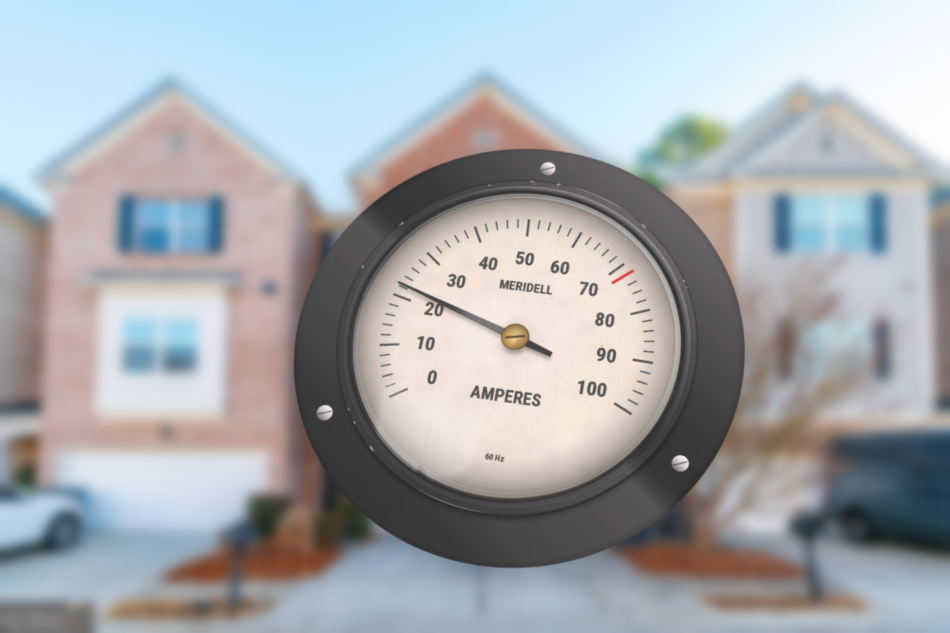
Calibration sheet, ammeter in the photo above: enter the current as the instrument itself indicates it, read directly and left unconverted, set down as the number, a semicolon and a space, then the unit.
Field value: 22; A
